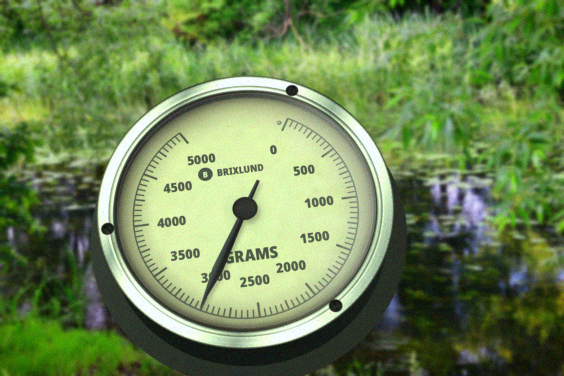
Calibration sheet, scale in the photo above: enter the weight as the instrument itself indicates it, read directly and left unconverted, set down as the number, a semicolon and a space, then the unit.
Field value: 3000; g
